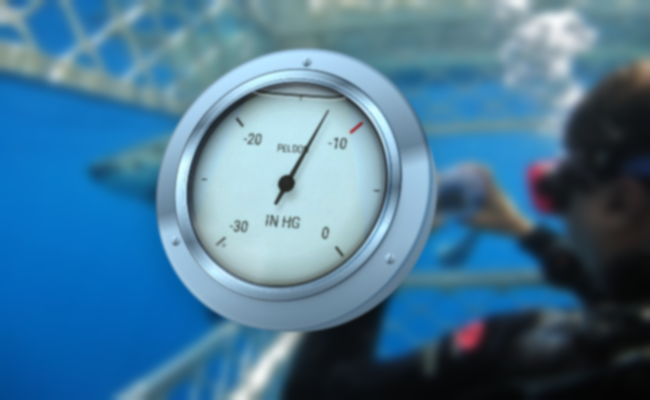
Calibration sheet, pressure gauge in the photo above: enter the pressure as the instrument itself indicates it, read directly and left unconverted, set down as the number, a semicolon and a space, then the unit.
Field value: -12.5; inHg
